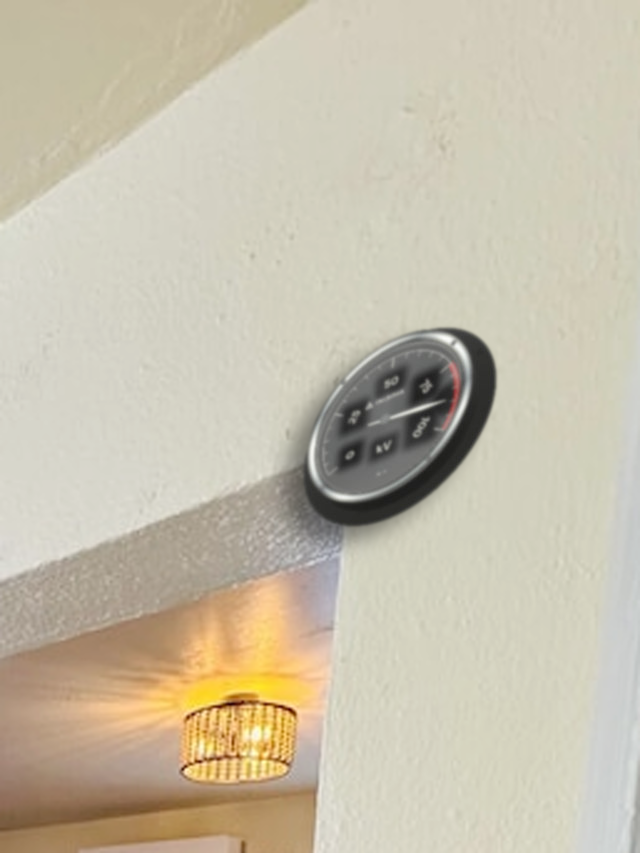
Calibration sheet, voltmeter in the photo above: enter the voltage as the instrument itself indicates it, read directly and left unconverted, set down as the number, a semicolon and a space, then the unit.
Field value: 90; kV
